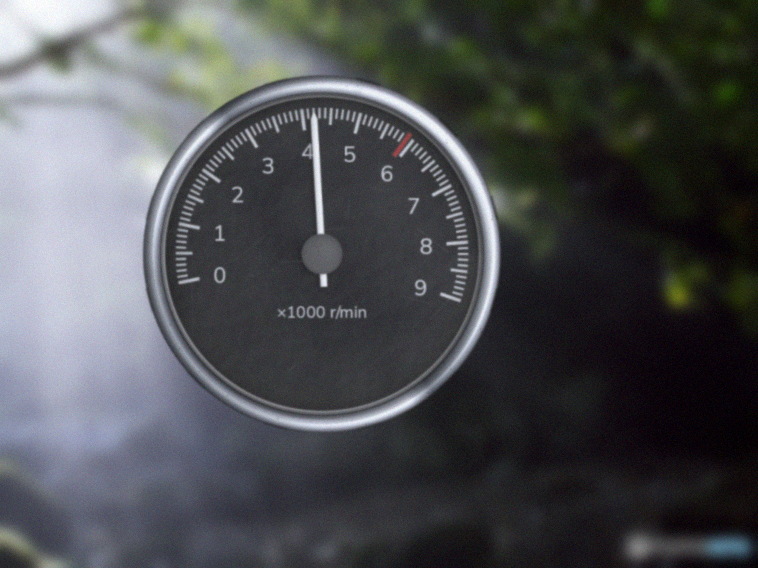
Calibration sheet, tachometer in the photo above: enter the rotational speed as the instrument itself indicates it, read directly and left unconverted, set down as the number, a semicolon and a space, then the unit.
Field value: 4200; rpm
